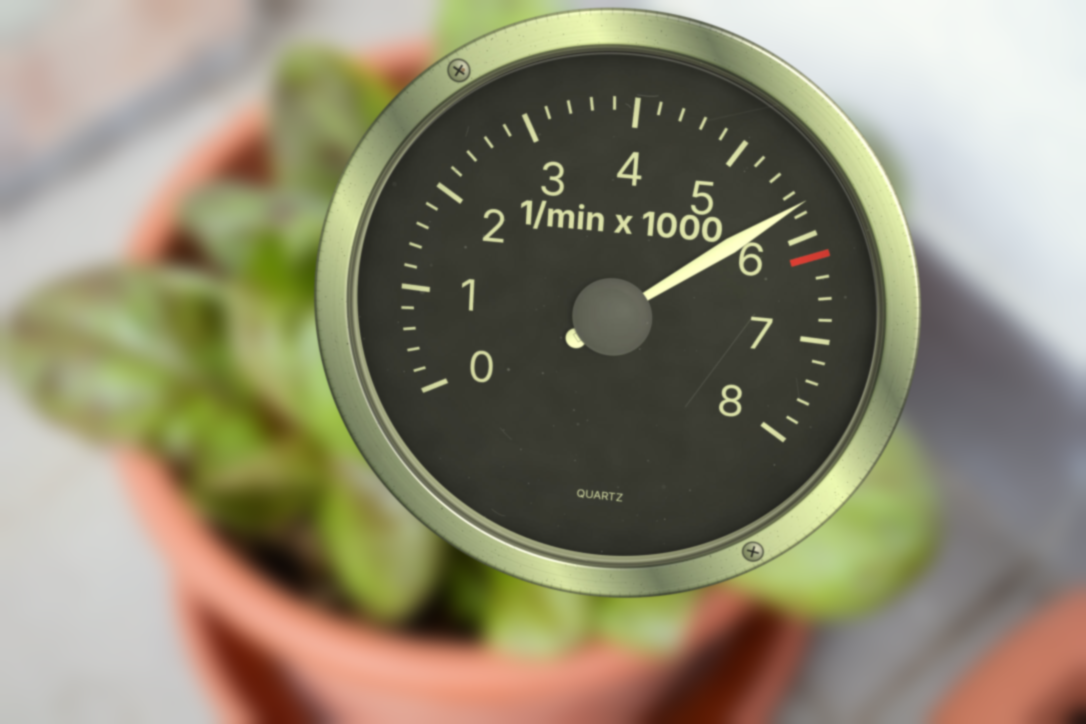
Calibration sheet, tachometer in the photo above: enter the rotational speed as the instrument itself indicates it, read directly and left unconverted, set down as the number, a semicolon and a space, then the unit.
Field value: 5700; rpm
